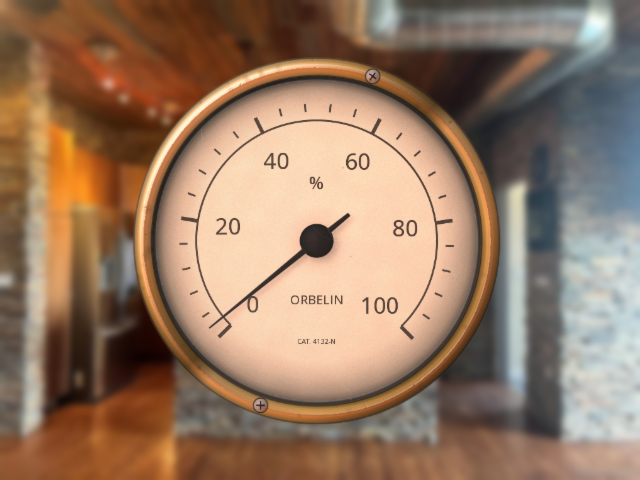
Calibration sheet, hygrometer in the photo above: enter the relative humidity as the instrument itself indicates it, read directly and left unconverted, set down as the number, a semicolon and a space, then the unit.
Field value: 2; %
